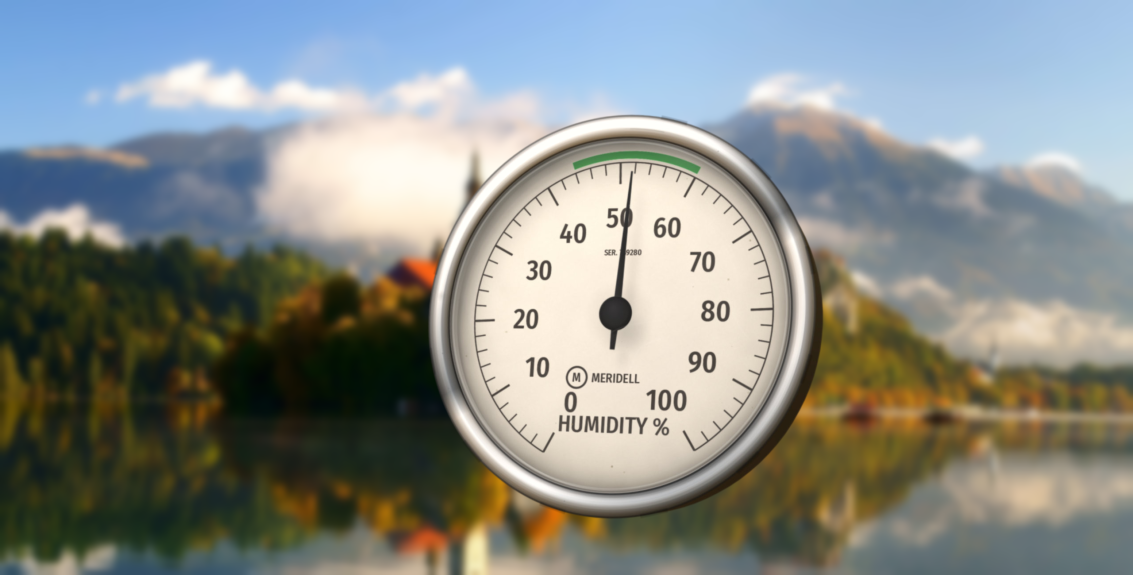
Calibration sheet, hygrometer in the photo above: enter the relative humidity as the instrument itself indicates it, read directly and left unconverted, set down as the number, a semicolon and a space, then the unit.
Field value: 52; %
